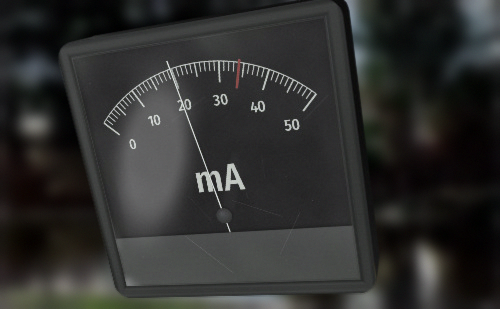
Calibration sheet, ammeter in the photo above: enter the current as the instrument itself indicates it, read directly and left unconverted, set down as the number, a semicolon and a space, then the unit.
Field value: 20; mA
